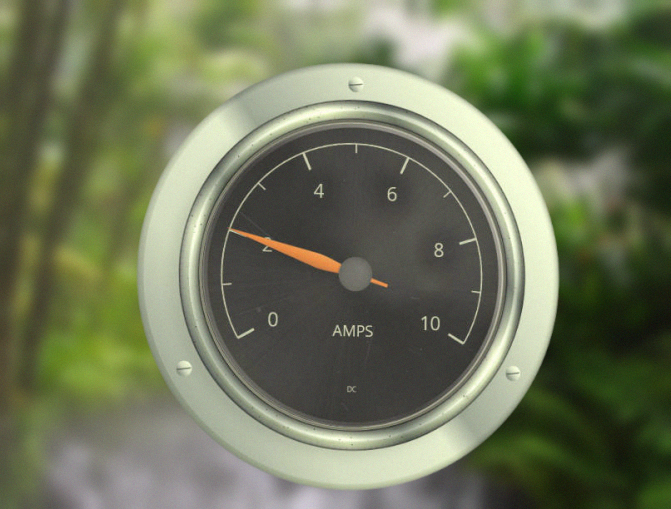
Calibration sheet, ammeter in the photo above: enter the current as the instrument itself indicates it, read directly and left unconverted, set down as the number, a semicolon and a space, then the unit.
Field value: 2; A
